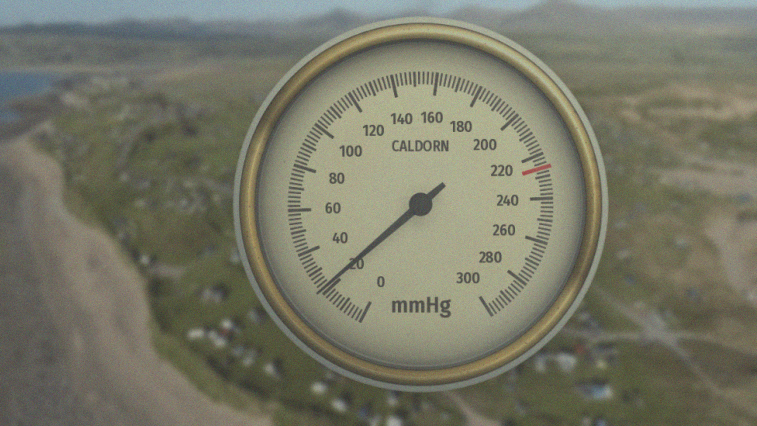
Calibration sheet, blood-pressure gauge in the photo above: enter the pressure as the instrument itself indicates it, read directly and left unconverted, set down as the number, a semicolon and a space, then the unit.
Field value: 22; mmHg
